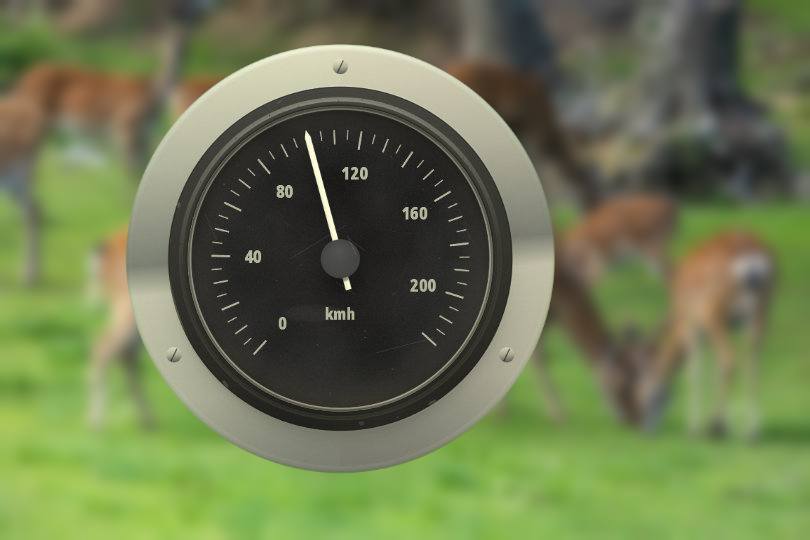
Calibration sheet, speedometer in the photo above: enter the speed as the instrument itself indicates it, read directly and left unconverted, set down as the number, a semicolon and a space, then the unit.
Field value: 100; km/h
